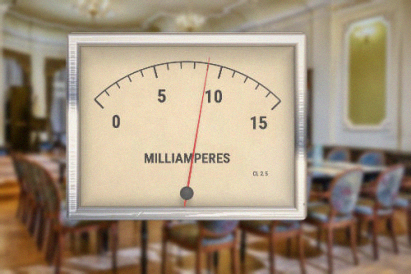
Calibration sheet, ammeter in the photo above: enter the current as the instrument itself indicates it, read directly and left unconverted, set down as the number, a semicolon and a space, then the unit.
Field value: 9; mA
